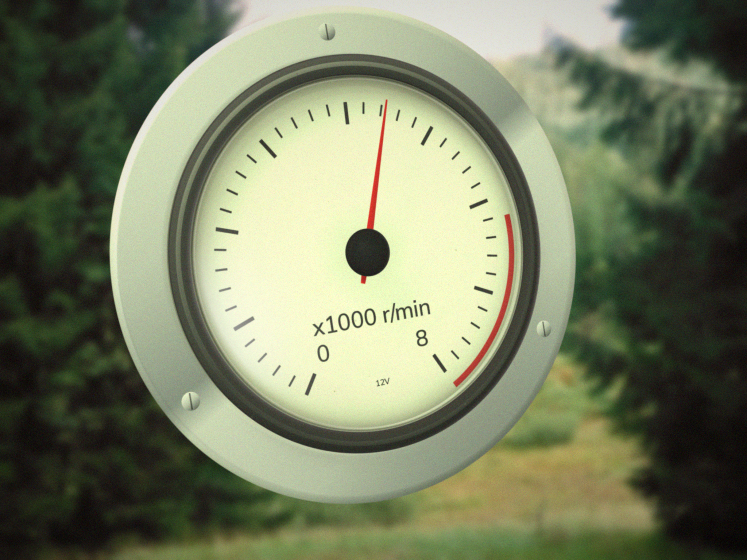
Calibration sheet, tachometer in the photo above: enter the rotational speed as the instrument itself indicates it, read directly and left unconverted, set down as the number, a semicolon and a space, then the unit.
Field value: 4400; rpm
